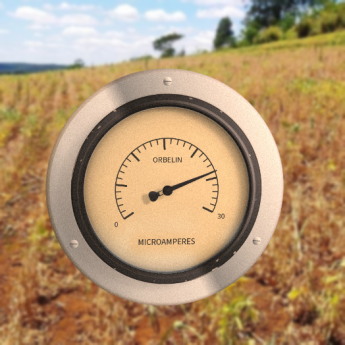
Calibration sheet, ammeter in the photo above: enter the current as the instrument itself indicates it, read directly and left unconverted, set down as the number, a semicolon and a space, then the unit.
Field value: 24; µA
